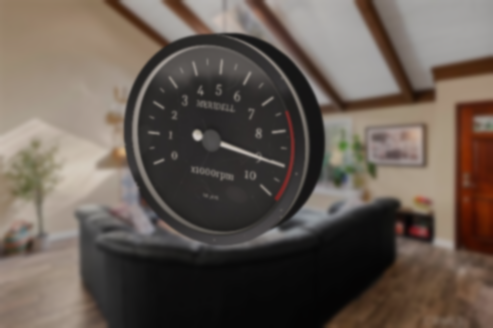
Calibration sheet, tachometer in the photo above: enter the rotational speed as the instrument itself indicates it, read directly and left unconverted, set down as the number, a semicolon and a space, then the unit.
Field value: 9000; rpm
